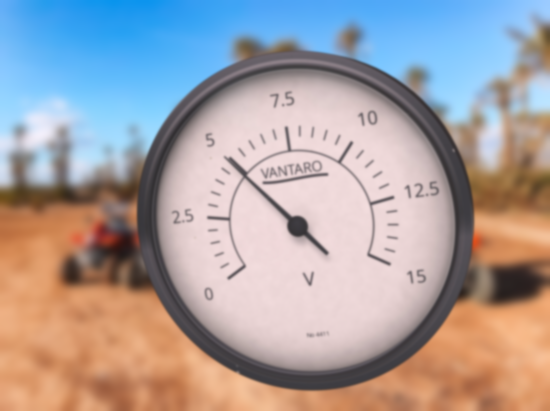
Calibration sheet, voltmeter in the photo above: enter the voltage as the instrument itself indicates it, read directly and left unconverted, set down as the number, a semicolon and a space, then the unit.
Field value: 5; V
